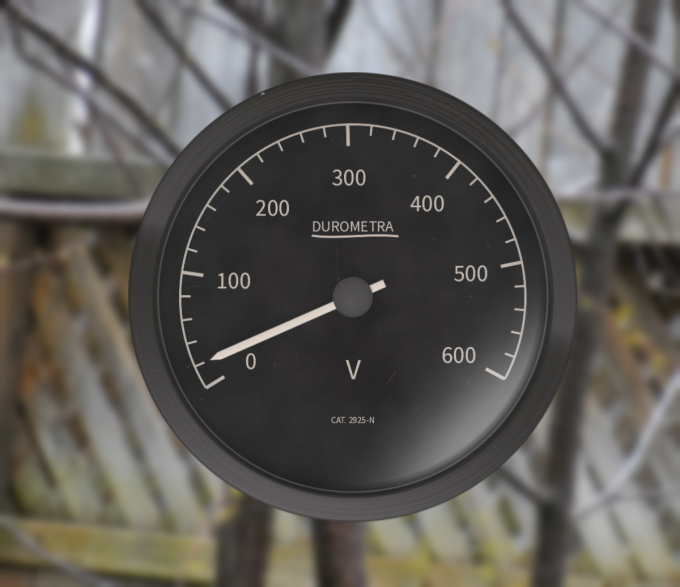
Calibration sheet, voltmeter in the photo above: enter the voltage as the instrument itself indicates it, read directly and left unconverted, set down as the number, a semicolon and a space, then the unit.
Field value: 20; V
